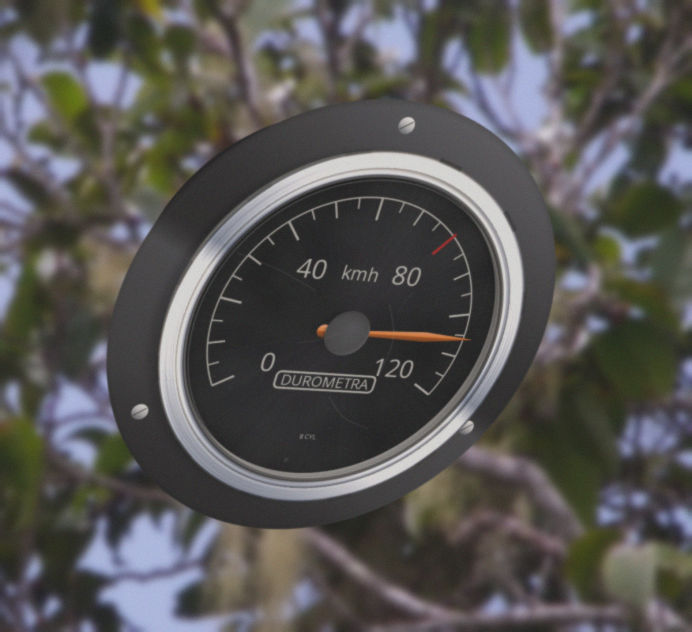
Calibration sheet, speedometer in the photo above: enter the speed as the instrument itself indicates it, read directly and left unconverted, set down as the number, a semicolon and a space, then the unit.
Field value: 105; km/h
